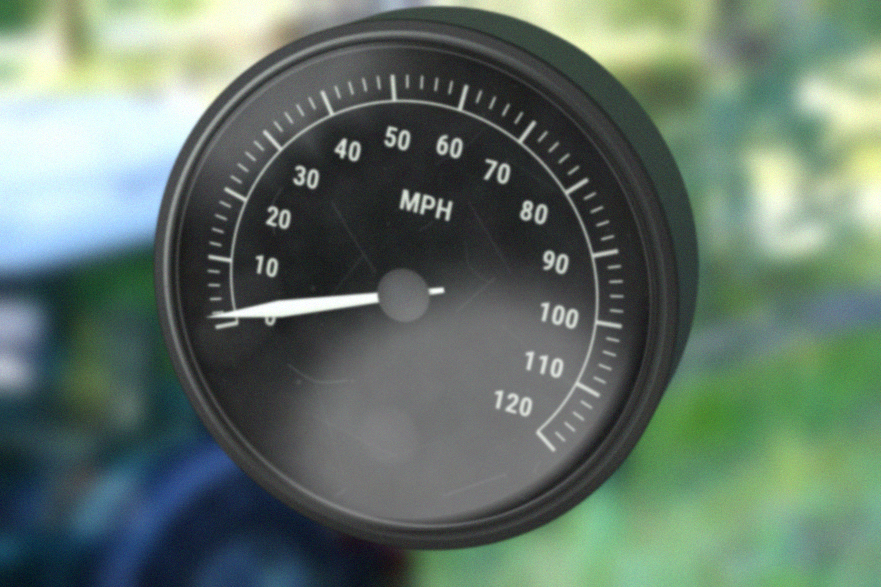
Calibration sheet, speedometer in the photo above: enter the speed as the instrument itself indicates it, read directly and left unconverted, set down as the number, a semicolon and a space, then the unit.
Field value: 2; mph
